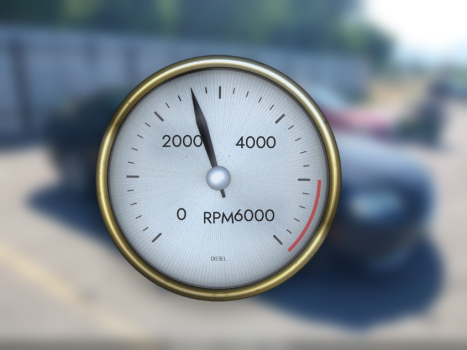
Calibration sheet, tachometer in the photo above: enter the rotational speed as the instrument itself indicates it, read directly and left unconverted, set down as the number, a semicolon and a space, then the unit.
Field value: 2600; rpm
